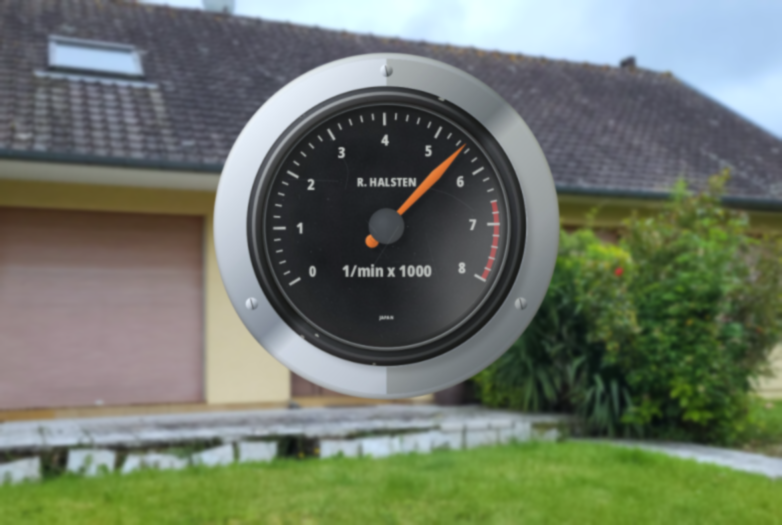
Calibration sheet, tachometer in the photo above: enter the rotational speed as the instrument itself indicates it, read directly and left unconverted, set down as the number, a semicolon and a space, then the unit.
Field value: 5500; rpm
